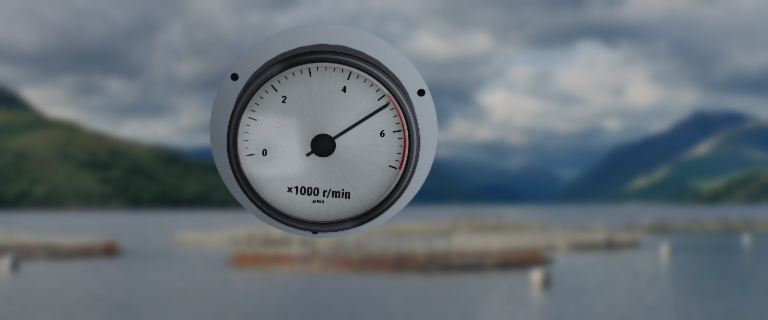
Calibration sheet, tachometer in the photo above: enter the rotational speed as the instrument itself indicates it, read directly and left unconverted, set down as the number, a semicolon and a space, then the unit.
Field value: 5200; rpm
